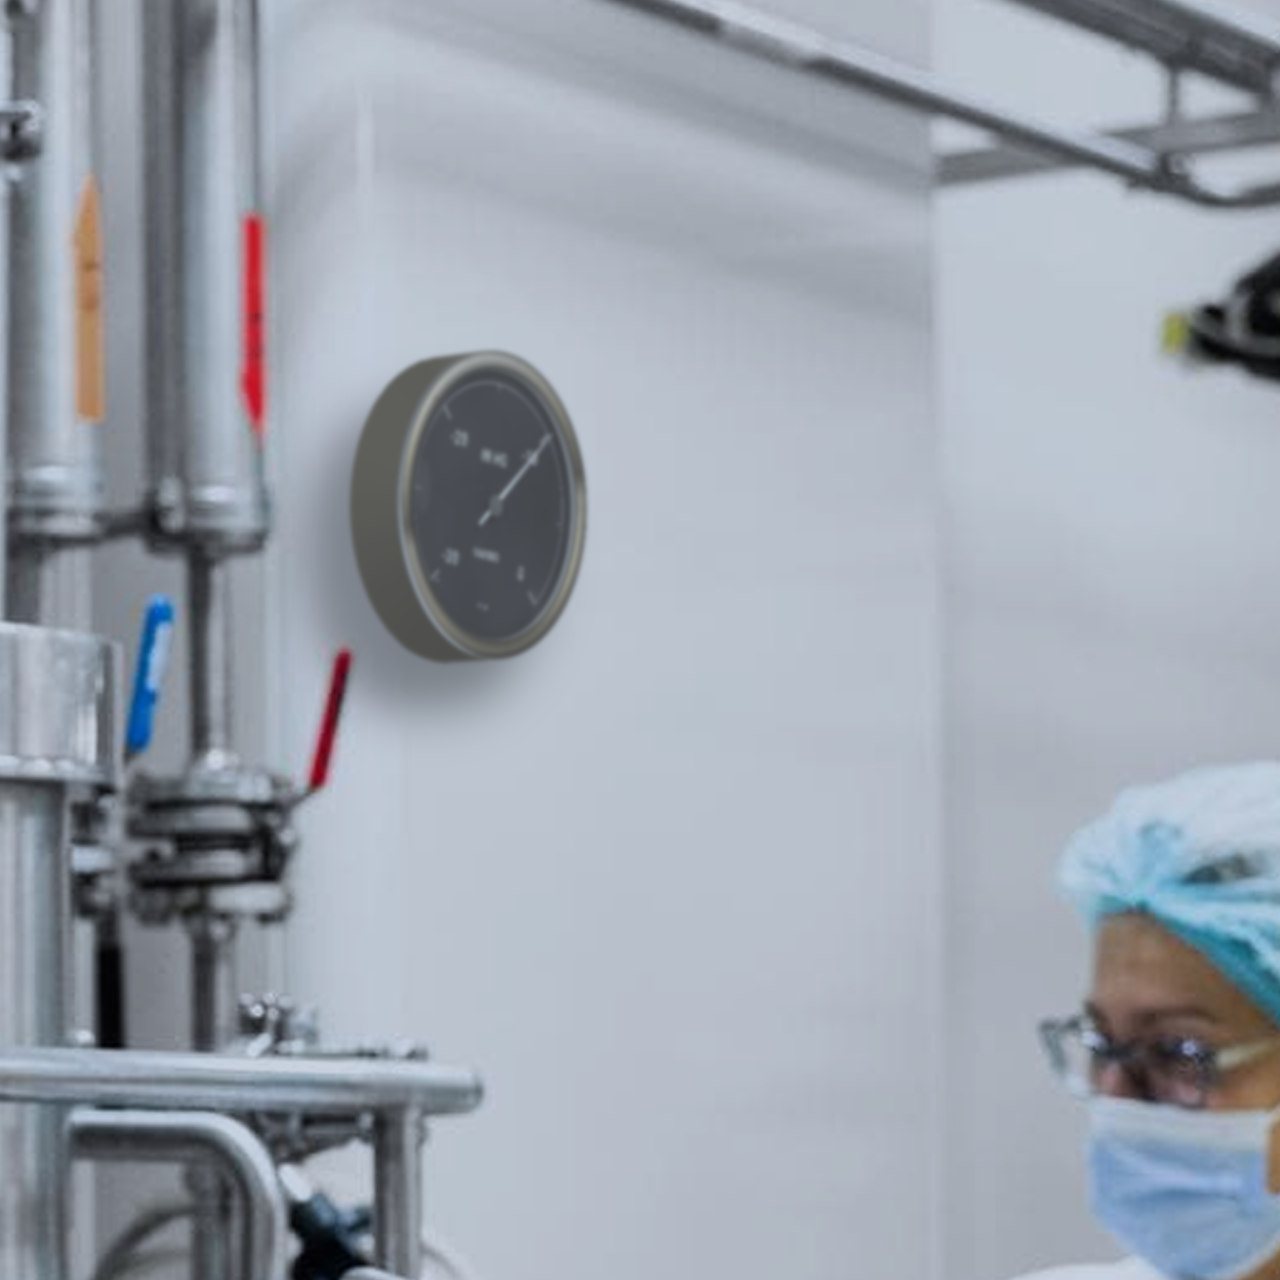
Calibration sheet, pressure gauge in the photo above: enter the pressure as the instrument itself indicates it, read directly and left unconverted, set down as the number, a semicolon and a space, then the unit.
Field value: -10; inHg
